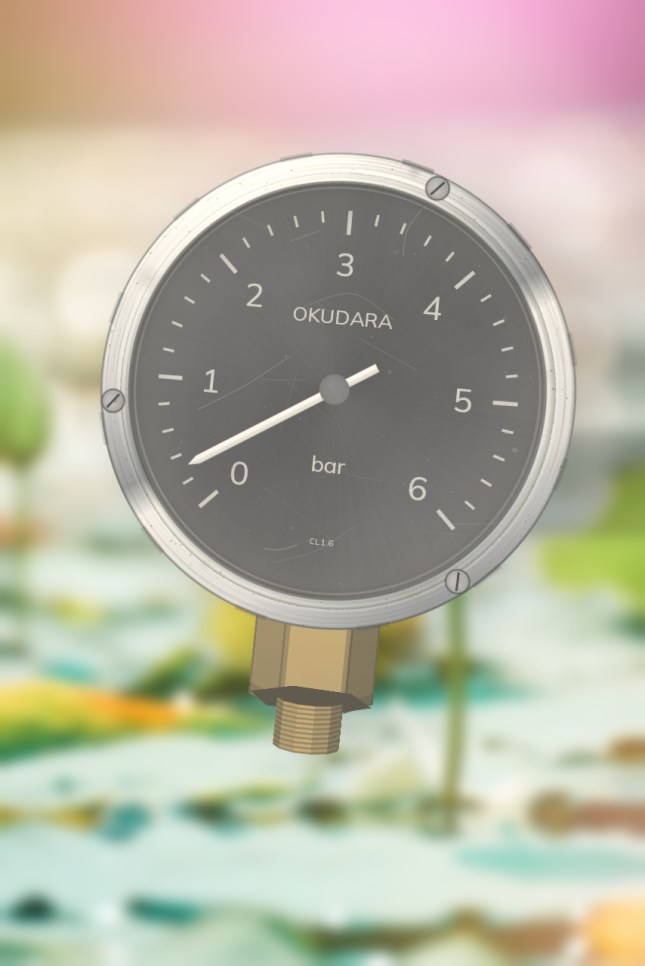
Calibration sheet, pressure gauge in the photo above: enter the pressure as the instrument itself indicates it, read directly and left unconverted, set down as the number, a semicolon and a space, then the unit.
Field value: 0.3; bar
